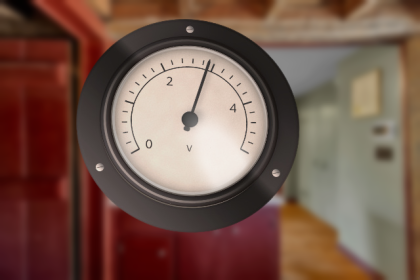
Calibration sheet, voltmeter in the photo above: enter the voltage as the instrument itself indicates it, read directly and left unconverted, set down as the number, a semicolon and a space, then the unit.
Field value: 2.9; V
